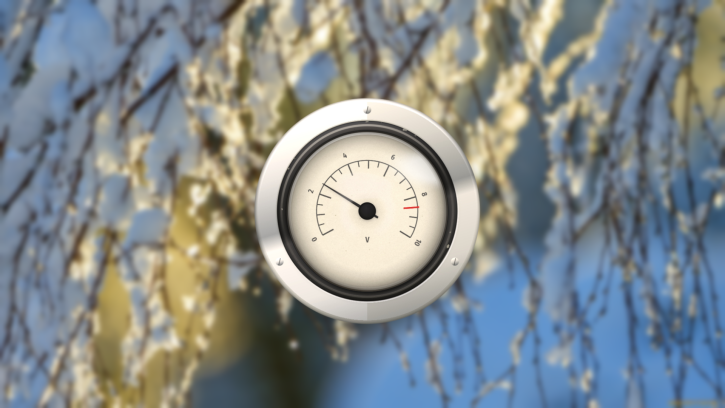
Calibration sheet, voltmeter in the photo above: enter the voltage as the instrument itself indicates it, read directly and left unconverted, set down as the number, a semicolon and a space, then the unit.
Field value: 2.5; V
